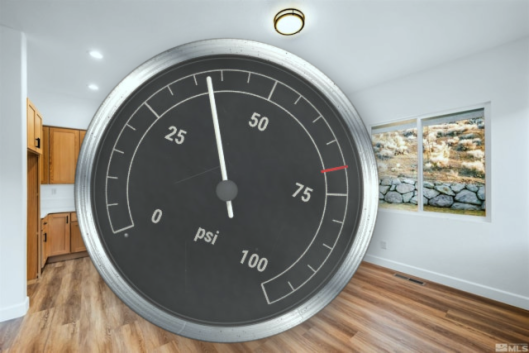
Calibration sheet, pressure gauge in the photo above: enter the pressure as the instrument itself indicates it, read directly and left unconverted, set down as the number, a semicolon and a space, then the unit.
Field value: 37.5; psi
